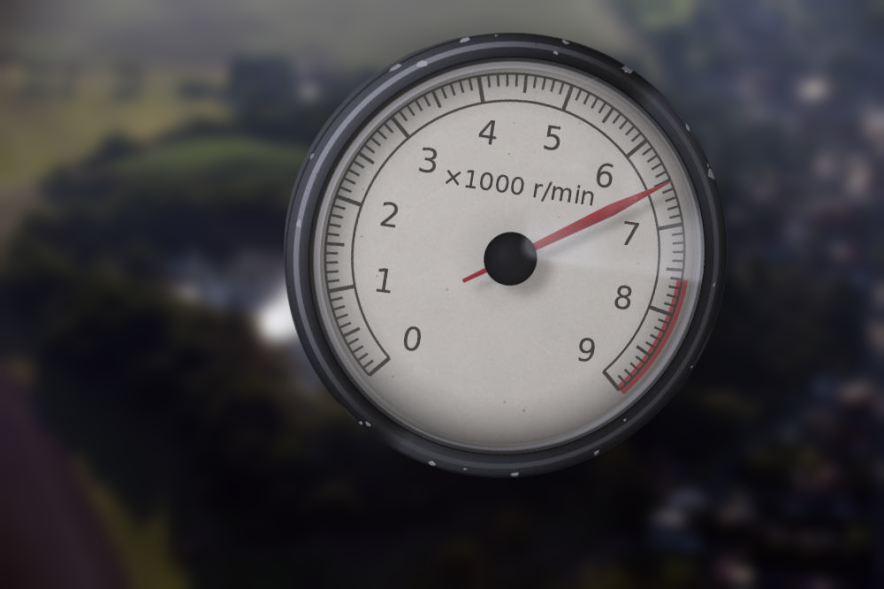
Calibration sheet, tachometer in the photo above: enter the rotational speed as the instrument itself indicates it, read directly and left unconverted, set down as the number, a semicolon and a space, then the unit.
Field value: 6500; rpm
